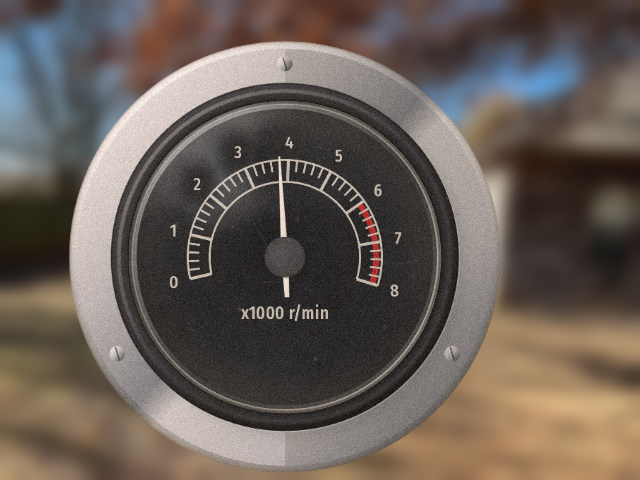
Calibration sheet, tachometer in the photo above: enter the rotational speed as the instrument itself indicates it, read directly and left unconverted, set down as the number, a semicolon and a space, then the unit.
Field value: 3800; rpm
